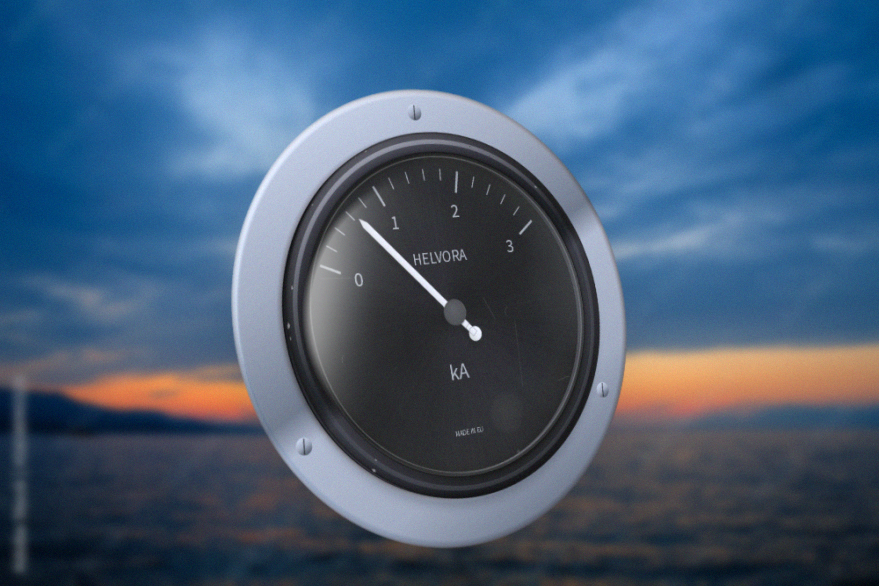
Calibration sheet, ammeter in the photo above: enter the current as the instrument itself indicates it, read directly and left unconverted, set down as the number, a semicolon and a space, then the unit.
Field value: 0.6; kA
